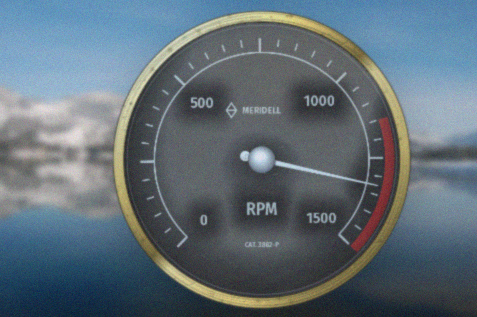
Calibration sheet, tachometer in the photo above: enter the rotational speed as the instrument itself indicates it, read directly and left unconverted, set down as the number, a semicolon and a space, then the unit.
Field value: 1325; rpm
